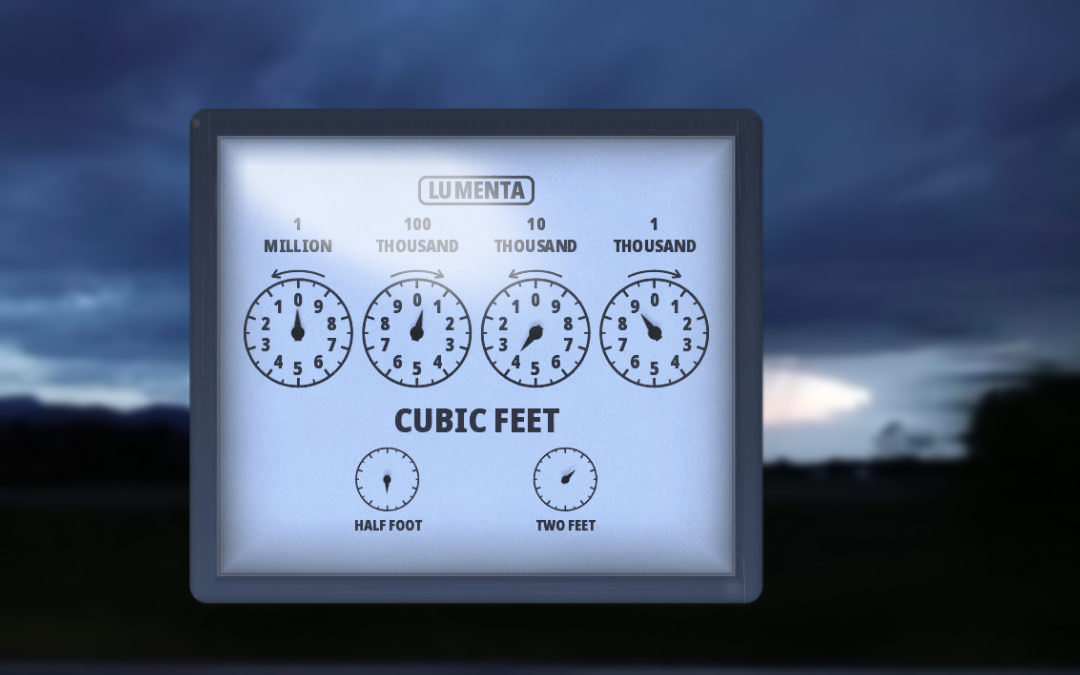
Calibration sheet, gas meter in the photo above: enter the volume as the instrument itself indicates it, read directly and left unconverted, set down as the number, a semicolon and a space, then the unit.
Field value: 3900; ft³
